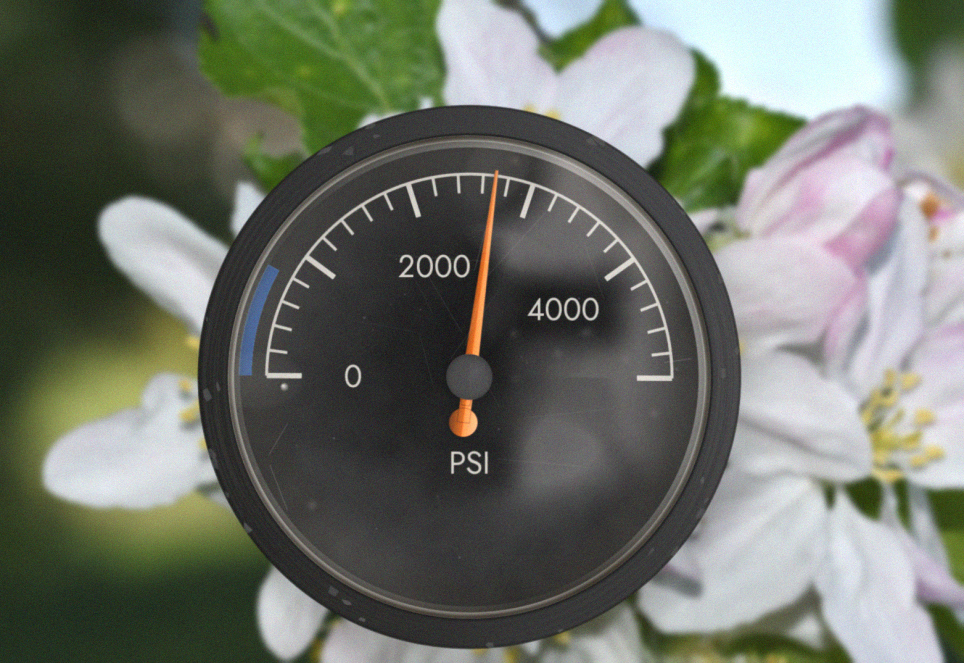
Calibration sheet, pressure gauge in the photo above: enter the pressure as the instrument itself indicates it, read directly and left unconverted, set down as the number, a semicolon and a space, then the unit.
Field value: 2700; psi
